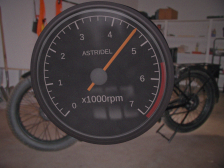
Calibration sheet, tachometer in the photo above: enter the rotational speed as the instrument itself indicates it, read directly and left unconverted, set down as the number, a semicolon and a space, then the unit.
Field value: 4600; rpm
